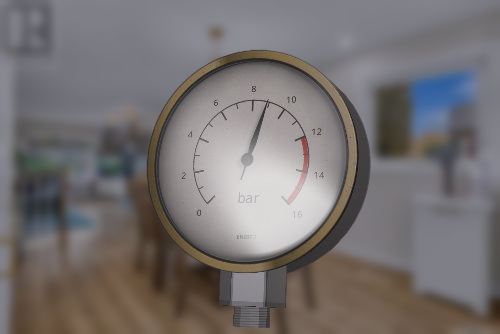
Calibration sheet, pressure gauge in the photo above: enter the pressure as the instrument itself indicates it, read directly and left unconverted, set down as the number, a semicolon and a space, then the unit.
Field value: 9; bar
